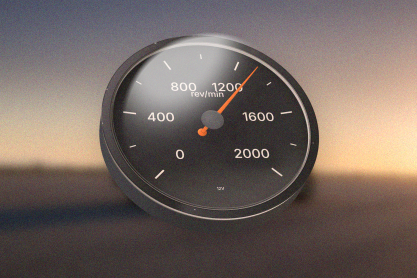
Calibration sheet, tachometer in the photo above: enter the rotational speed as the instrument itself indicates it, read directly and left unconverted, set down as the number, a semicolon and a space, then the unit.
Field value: 1300; rpm
